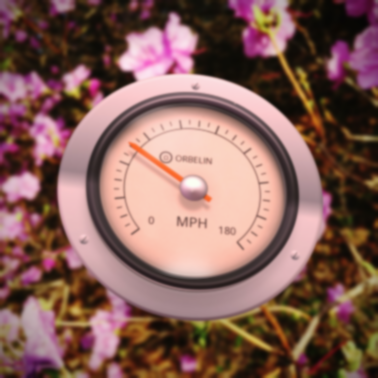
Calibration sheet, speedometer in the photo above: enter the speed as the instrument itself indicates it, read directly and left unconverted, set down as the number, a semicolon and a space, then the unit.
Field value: 50; mph
